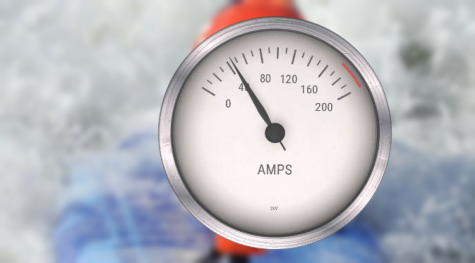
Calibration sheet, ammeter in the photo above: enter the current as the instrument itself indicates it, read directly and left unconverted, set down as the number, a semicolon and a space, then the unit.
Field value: 45; A
